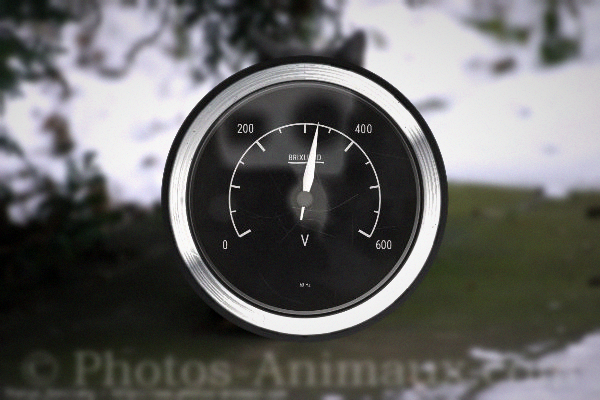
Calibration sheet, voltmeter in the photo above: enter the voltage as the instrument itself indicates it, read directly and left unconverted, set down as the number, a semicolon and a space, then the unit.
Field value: 325; V
